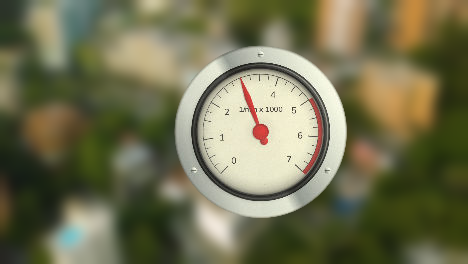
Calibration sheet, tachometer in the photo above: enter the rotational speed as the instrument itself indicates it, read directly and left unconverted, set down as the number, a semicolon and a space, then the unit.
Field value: 3000; rpm
